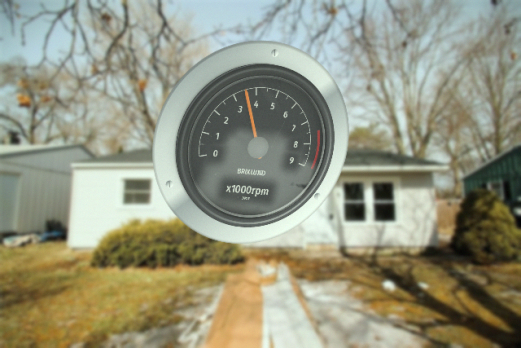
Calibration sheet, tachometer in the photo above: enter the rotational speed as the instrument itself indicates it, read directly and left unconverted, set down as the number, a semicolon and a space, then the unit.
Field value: 3500; rpm
